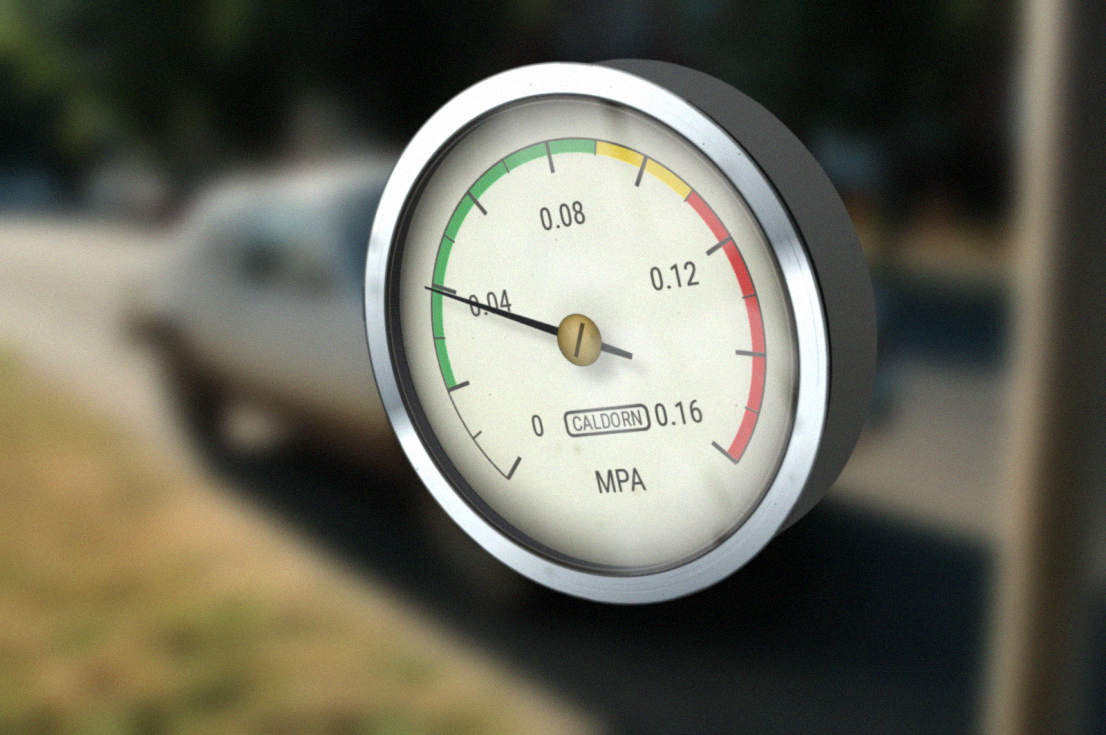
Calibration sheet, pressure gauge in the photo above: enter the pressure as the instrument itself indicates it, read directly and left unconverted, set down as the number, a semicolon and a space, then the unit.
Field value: 0.04; MPa
